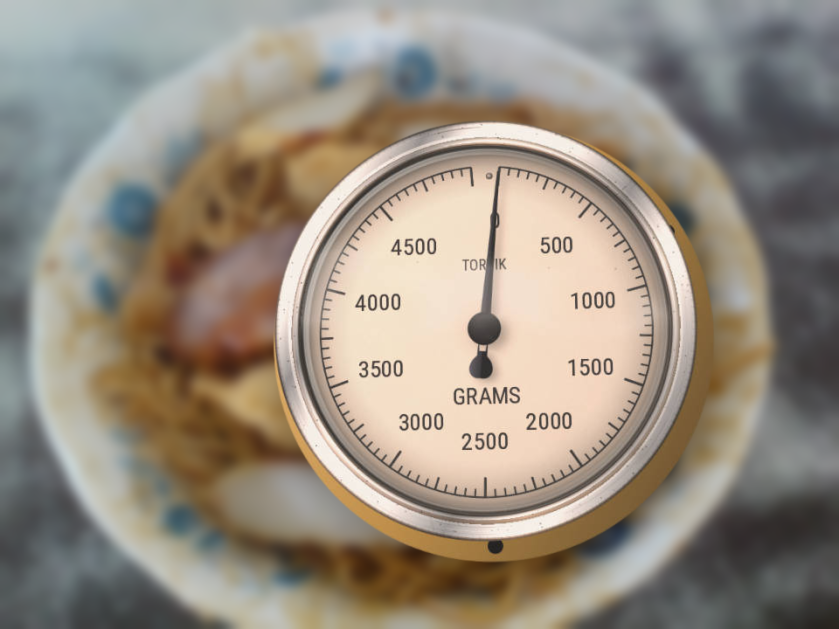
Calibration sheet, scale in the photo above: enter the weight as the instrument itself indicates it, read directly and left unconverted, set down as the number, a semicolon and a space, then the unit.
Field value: 0; g
